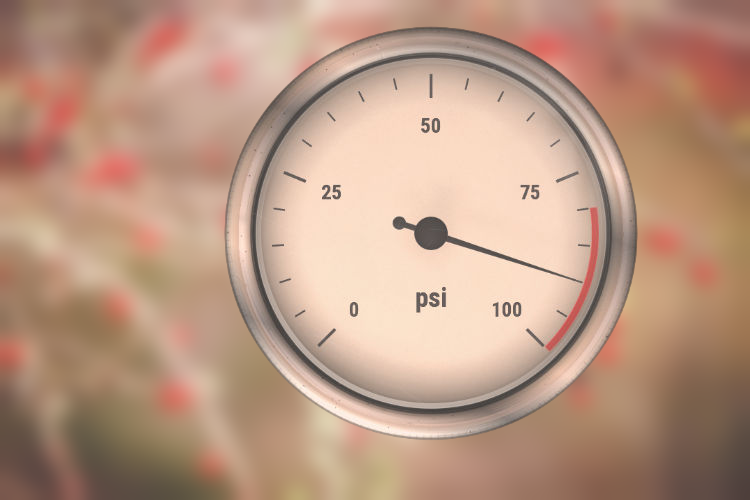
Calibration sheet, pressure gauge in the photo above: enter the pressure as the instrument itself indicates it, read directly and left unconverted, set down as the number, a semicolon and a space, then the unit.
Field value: 90; psi
